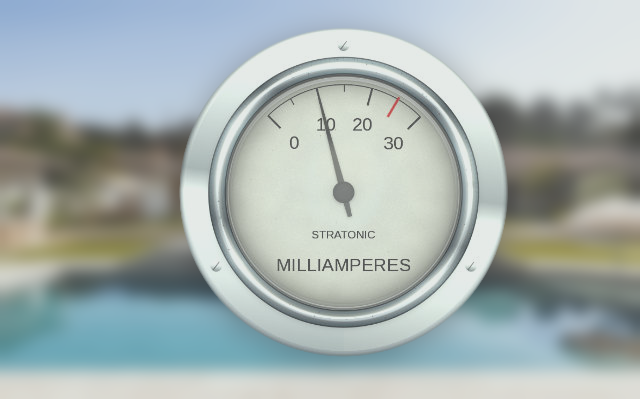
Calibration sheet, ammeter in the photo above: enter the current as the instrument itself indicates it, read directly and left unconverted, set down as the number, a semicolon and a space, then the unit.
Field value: 10; mA
